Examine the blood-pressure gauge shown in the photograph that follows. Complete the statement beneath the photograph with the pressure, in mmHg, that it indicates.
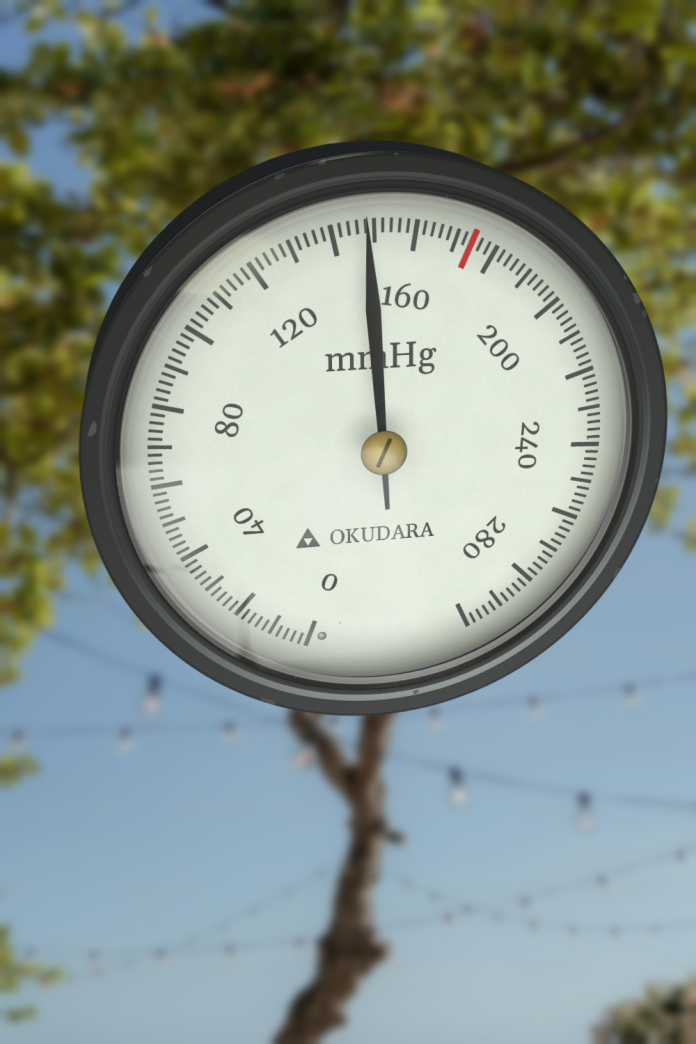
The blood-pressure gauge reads 148 mmHg
